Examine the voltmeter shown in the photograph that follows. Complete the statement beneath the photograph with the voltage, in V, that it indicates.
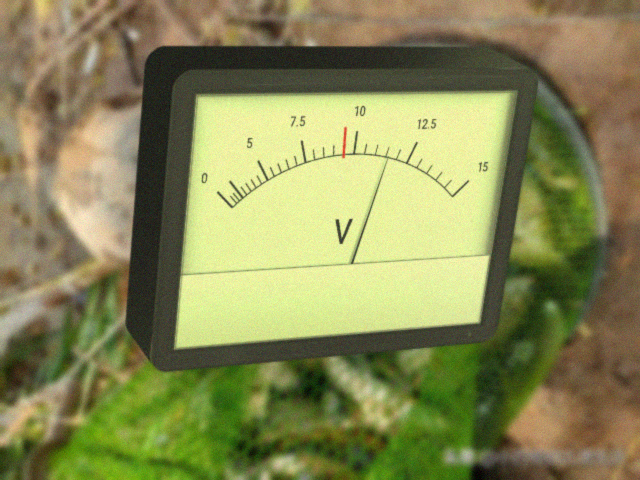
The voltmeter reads 11.5 V
